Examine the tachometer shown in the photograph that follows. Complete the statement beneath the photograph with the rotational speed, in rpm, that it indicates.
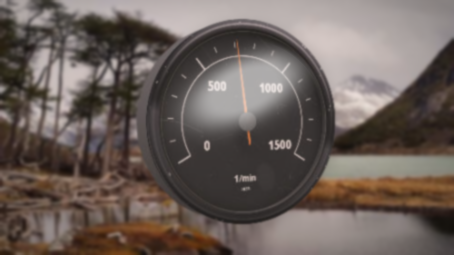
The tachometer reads 700 rpm
